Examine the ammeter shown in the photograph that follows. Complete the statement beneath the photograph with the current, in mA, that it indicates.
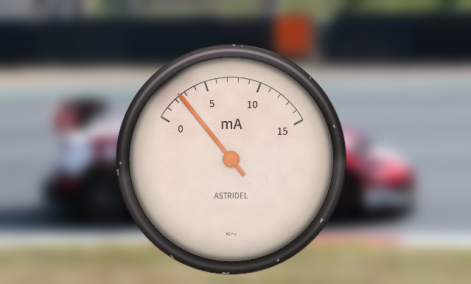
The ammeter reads 2.5 mA
